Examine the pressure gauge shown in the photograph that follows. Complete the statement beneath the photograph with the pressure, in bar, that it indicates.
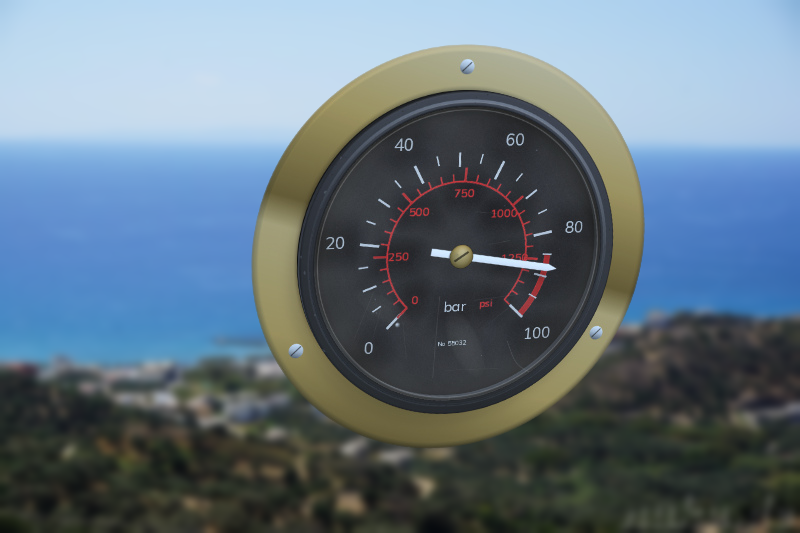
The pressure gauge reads 87.5 bar
